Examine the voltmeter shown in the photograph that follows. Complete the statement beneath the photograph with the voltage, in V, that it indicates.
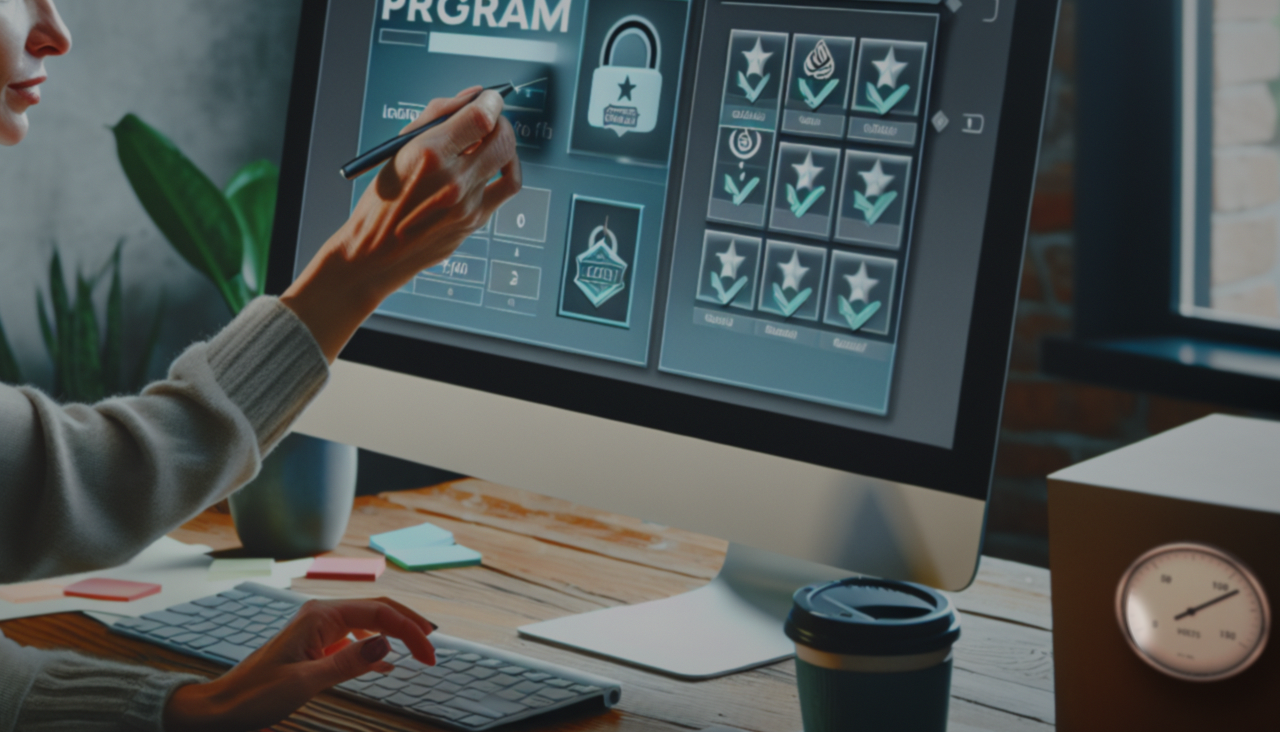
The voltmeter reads 110 V
